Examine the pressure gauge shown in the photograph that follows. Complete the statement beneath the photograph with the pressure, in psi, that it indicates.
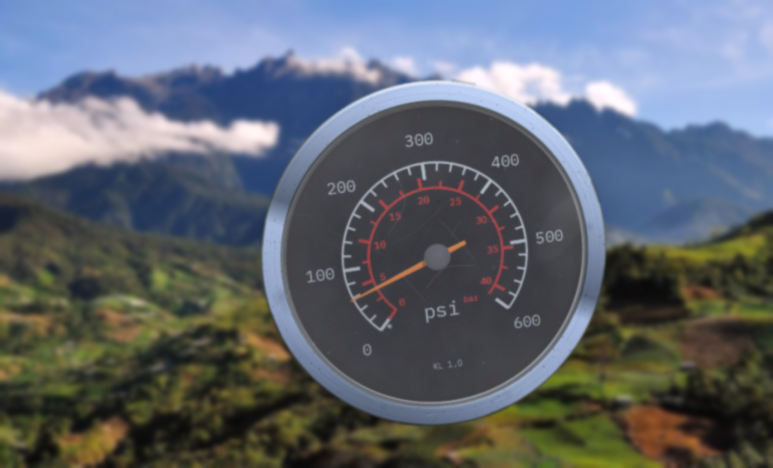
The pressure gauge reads 60 psi
